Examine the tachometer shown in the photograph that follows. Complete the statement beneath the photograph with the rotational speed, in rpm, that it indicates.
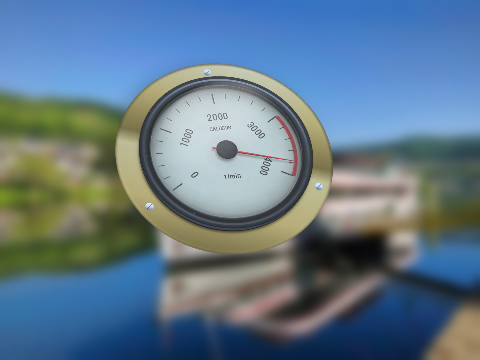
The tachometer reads 3800 rpm
